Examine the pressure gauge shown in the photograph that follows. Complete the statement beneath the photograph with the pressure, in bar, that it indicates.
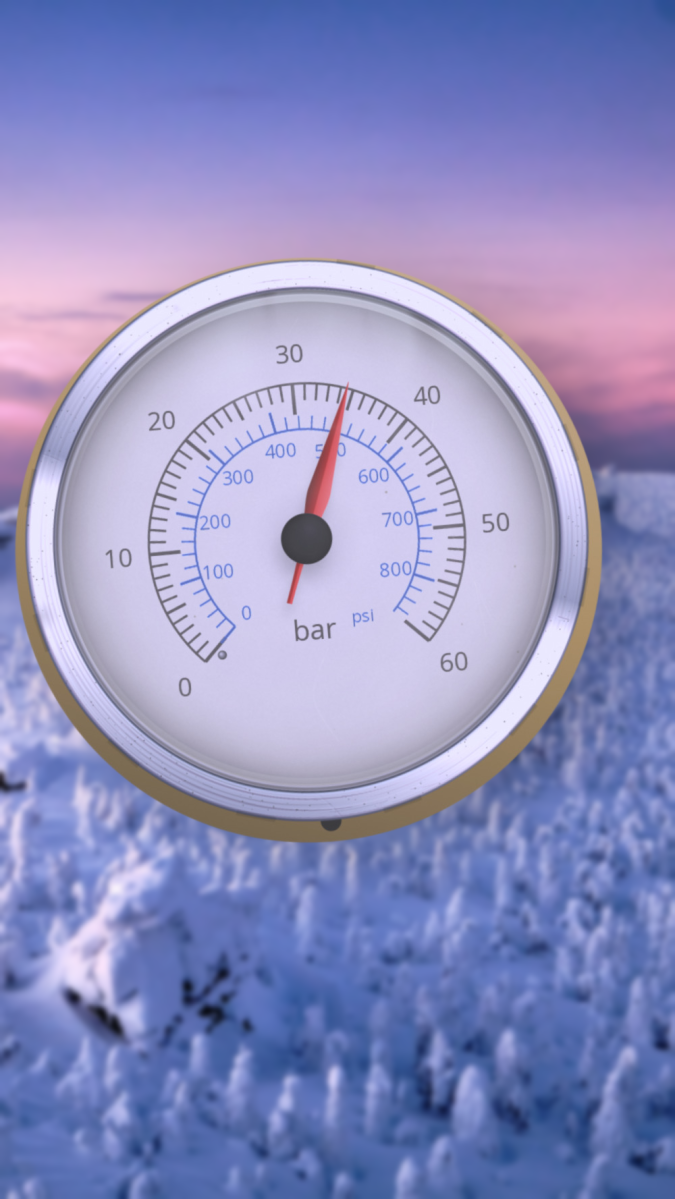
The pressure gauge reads 34.5 bar
